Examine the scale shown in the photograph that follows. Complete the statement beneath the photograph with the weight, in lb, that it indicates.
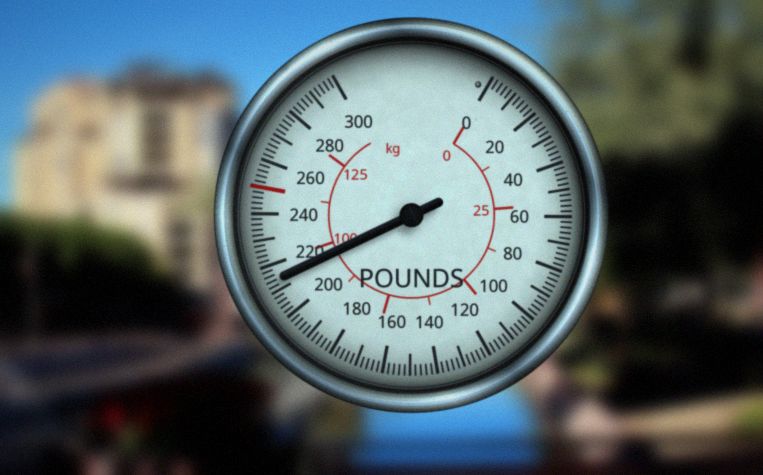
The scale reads 214 lb
